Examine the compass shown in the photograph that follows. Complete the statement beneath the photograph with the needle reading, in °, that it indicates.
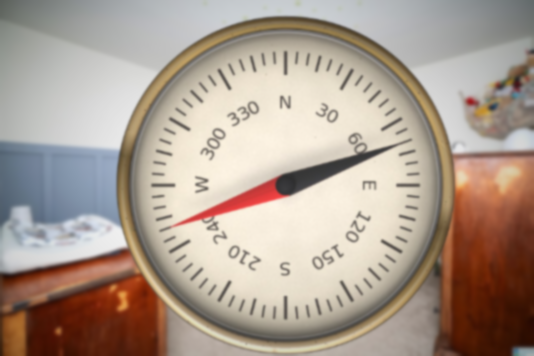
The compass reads 250 °
